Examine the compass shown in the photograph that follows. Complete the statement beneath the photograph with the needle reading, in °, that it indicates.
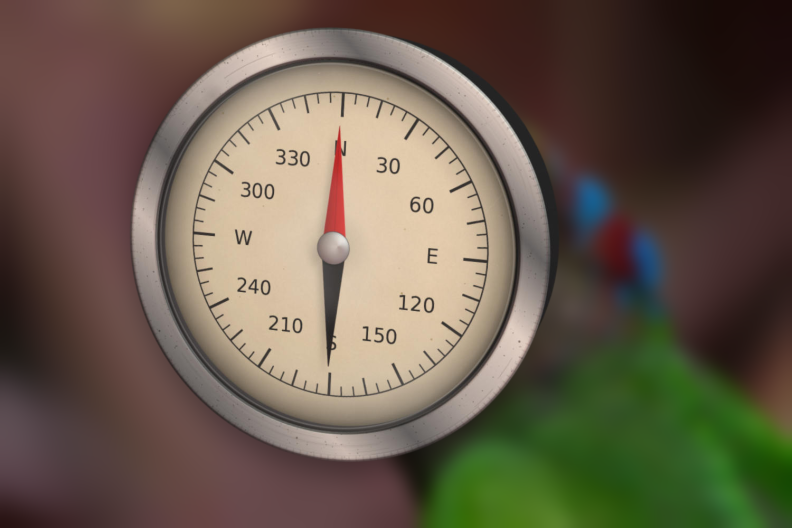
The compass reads 0 °
